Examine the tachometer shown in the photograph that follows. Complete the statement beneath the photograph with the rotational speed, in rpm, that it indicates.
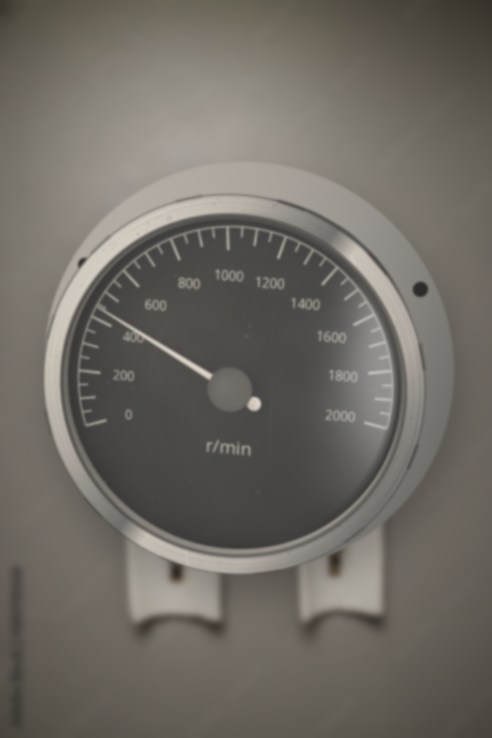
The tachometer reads 450 rpm
